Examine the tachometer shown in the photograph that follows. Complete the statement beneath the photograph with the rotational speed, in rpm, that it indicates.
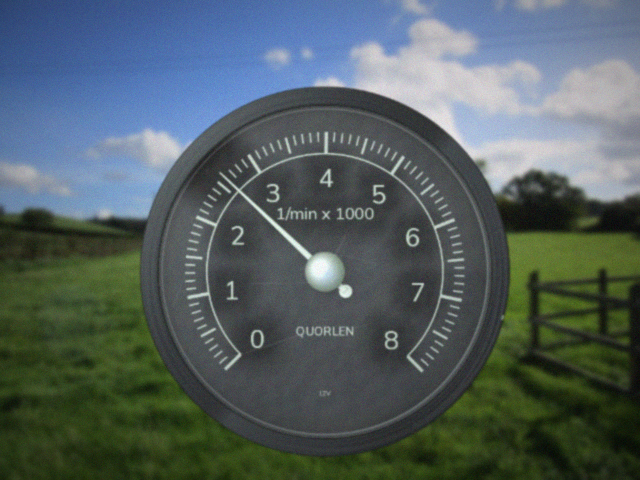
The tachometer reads 2600 rpm
